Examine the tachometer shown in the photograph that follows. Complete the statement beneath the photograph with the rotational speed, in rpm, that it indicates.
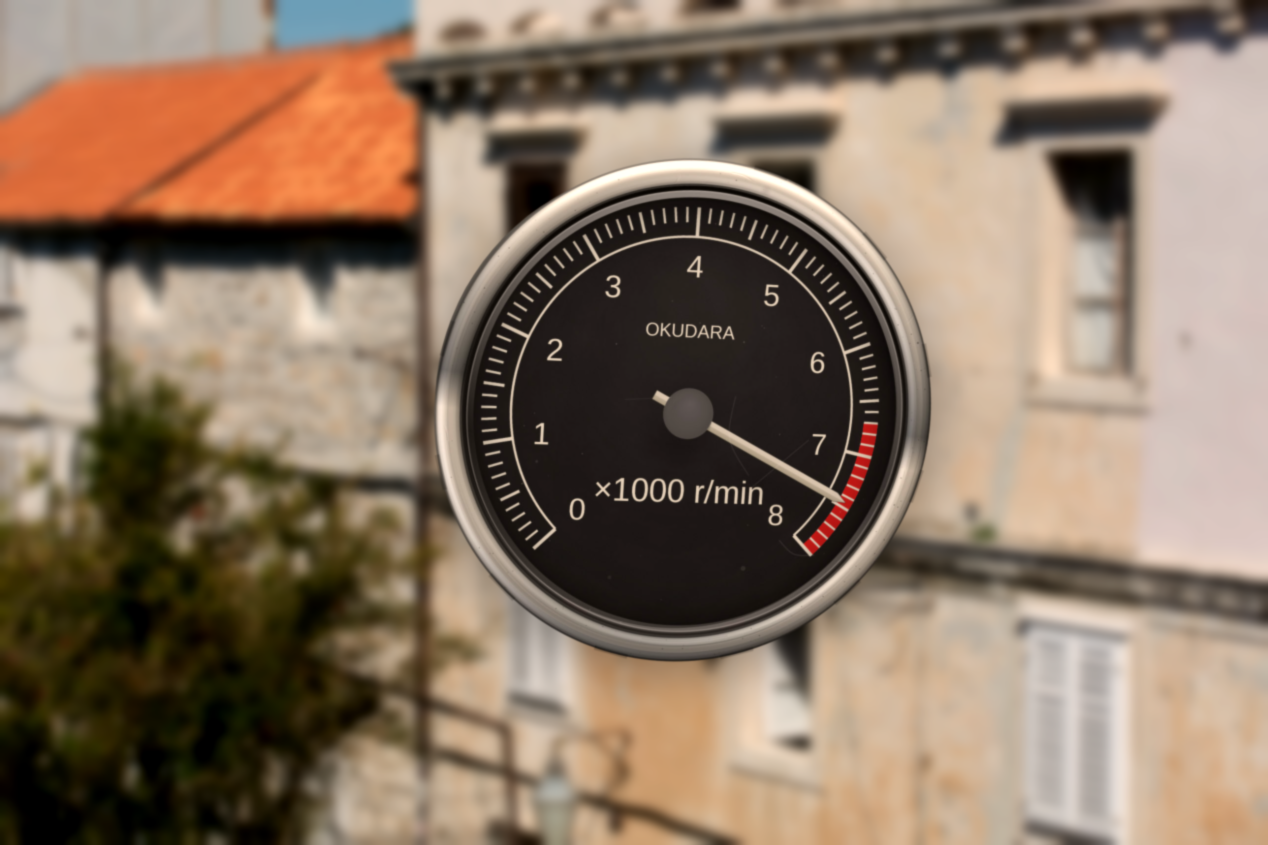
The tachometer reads 7450 rpm
